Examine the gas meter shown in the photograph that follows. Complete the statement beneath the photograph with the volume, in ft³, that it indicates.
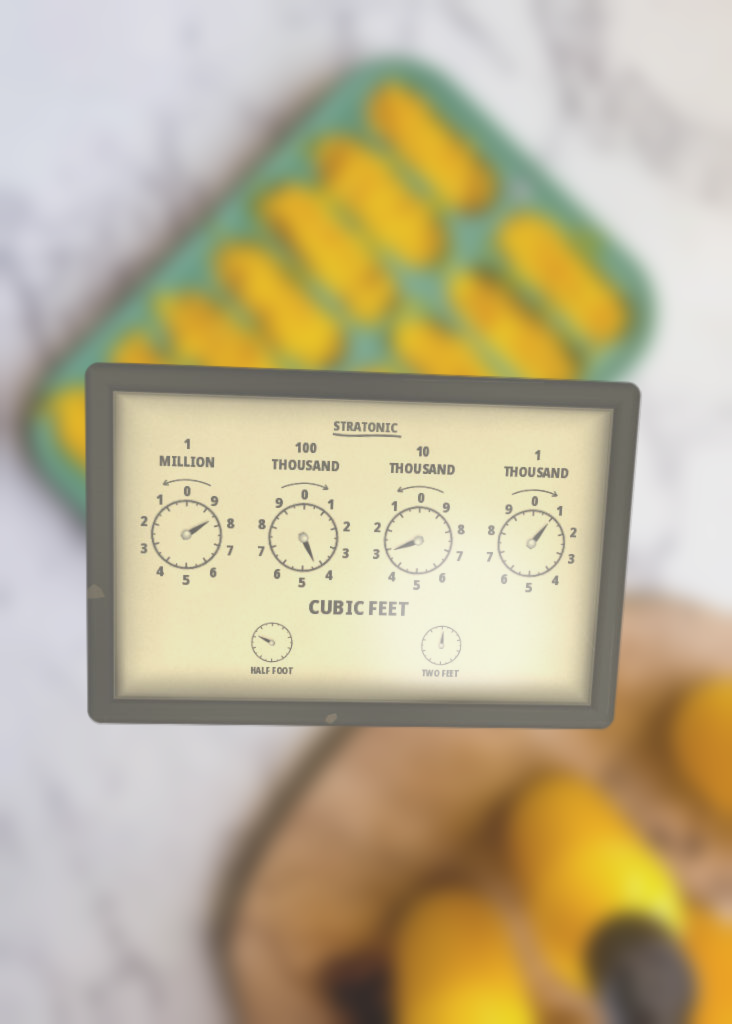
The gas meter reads 843100 ft³
